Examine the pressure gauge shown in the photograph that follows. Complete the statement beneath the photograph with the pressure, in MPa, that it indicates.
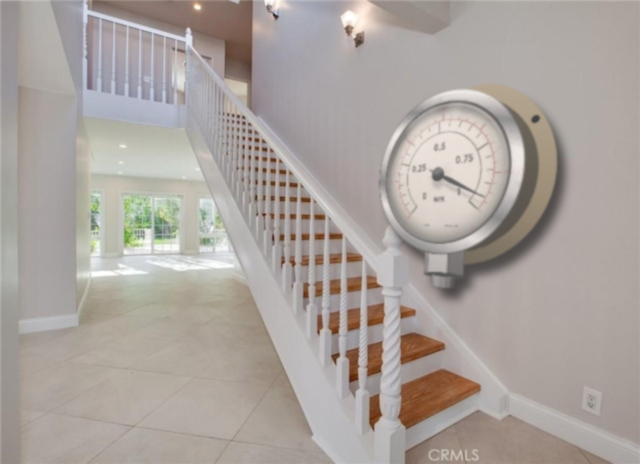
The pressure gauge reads 0.95 MPa
